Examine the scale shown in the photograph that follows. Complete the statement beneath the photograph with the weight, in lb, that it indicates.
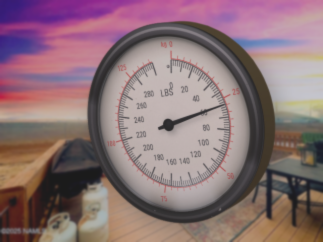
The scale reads 60 lb
